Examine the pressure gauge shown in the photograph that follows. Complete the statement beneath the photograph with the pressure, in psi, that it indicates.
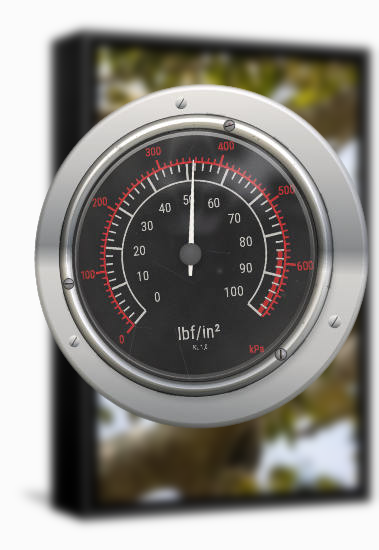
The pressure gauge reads 52 psi
